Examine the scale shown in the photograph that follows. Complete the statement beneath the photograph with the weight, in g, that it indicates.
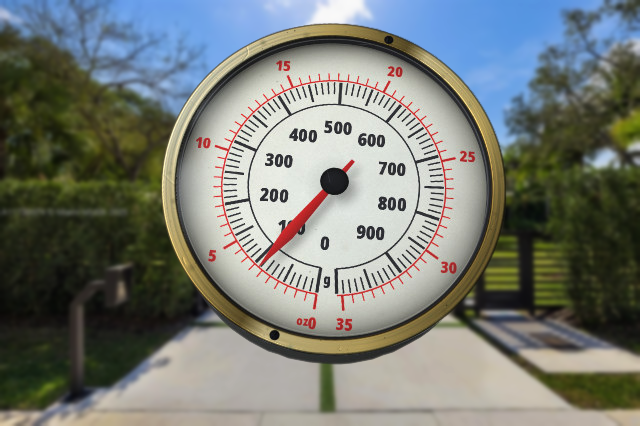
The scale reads 90 g
